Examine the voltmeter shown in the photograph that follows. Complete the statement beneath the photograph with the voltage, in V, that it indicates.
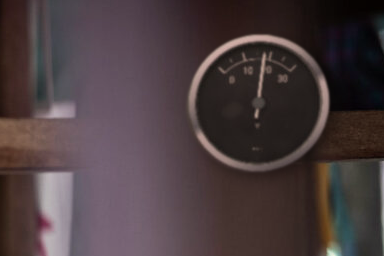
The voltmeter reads 17.5 V
